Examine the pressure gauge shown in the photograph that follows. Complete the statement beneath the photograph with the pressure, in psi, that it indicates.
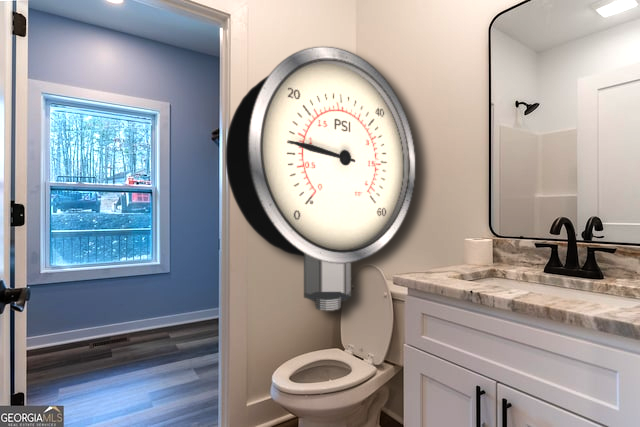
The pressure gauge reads 12 psi
